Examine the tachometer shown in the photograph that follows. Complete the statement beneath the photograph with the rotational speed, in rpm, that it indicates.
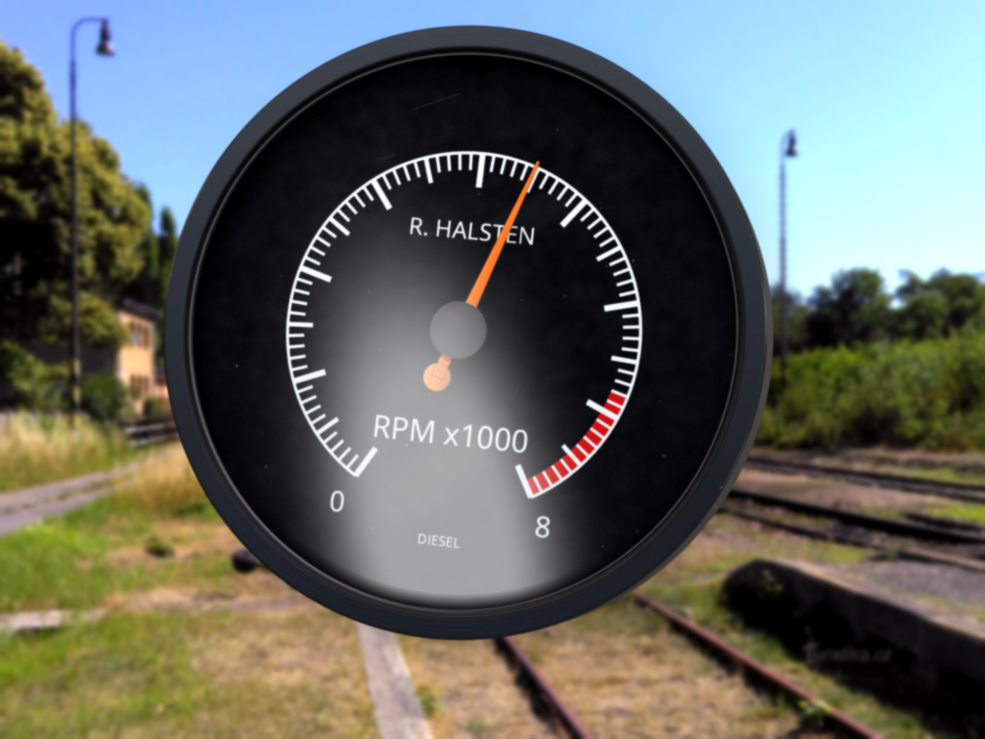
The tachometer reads 4500 rpm
